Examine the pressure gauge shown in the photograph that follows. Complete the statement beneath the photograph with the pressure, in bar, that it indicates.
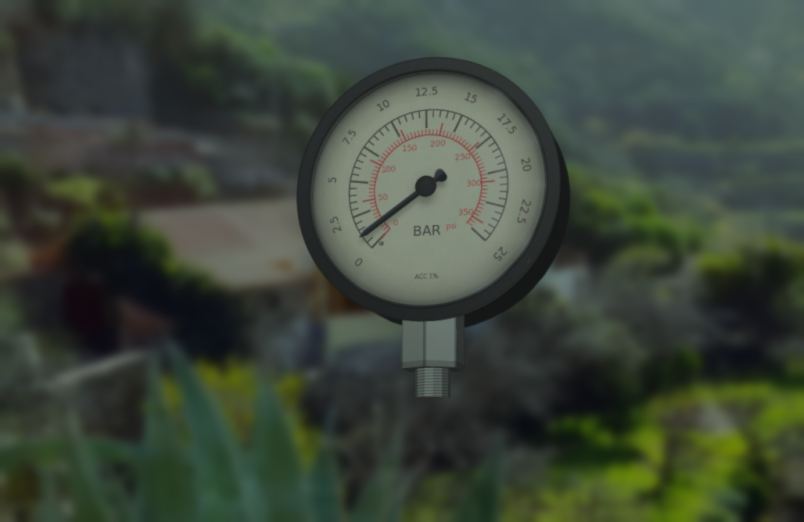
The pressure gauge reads 1 bar
